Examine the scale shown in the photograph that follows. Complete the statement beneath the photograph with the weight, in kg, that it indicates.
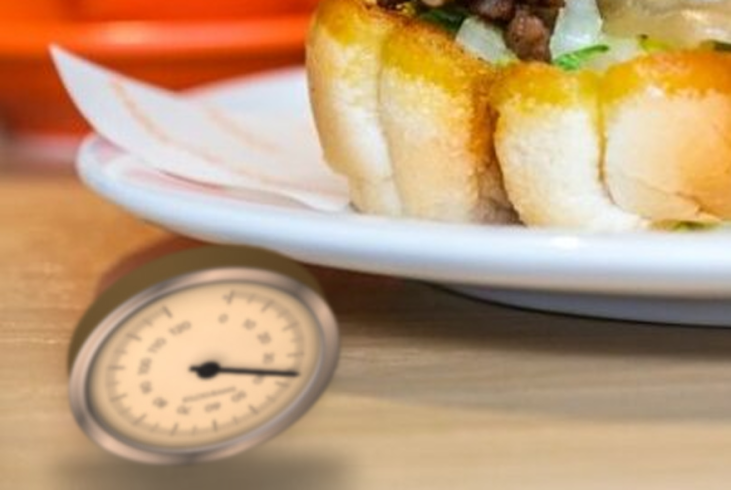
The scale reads 35 kg
